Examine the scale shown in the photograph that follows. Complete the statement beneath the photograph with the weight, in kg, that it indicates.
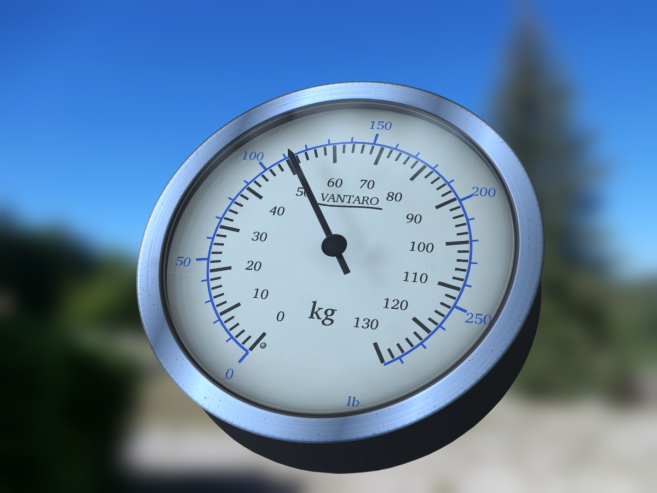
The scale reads 51 kg
